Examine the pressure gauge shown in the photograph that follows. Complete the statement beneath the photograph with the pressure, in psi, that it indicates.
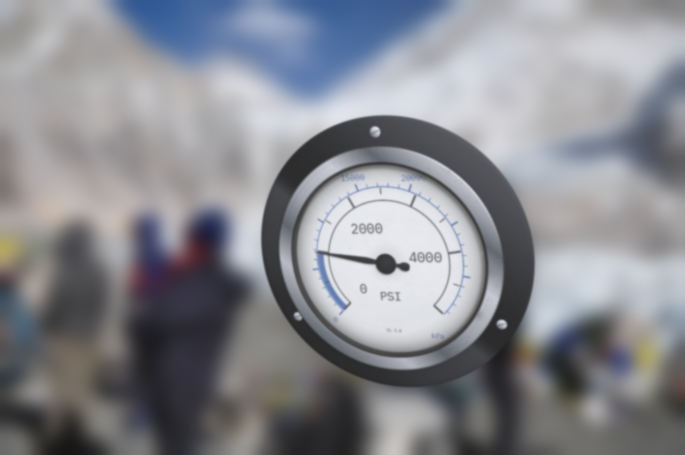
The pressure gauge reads 1000 psi
